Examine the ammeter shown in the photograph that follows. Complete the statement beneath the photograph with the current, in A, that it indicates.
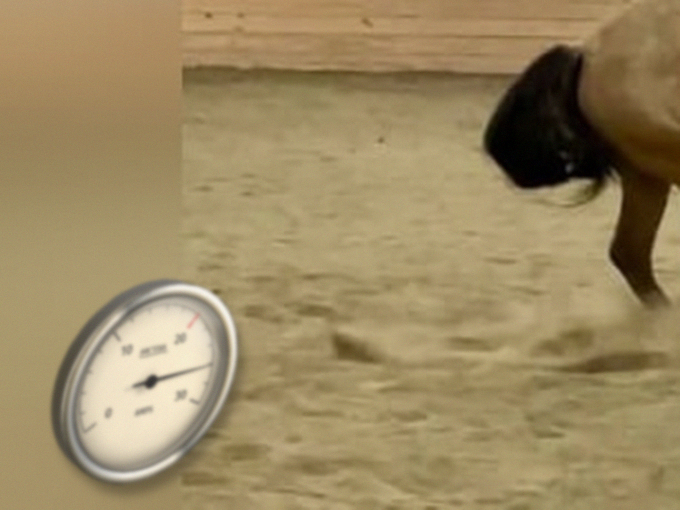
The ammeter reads 26 A
